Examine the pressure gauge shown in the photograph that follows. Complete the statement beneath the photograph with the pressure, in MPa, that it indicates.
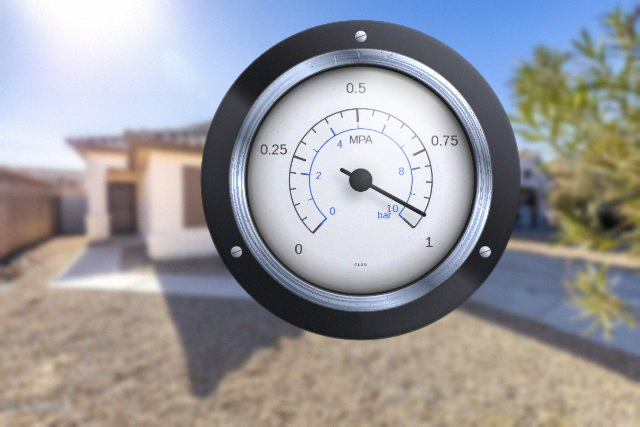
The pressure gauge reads 0.95 MPa
